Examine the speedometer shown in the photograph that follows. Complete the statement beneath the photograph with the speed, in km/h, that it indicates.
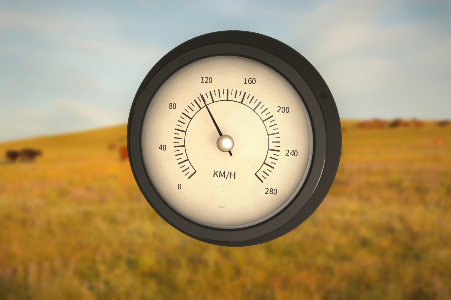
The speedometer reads 110 km/h
